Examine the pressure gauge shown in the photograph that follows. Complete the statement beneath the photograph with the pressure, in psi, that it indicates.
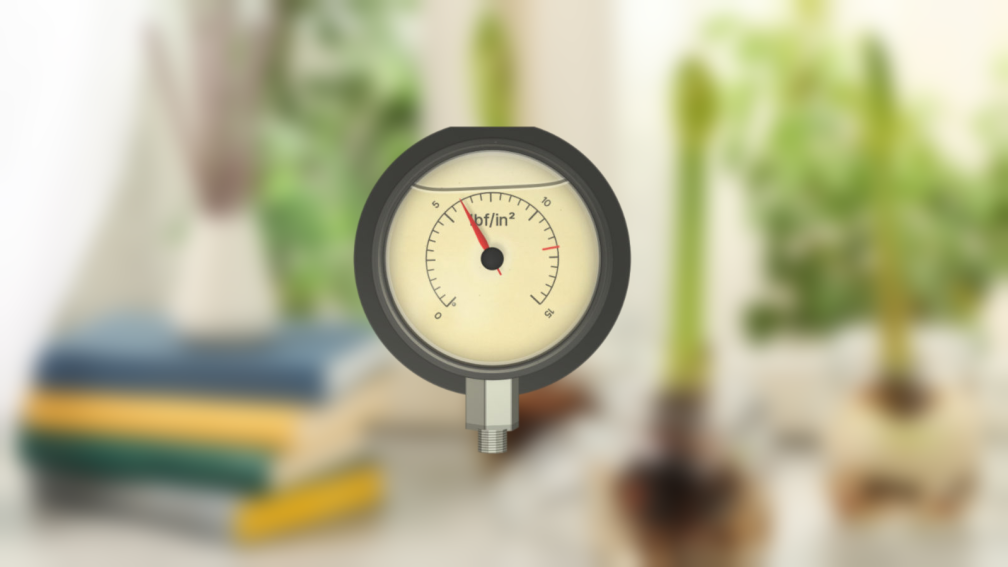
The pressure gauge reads 6 psi
